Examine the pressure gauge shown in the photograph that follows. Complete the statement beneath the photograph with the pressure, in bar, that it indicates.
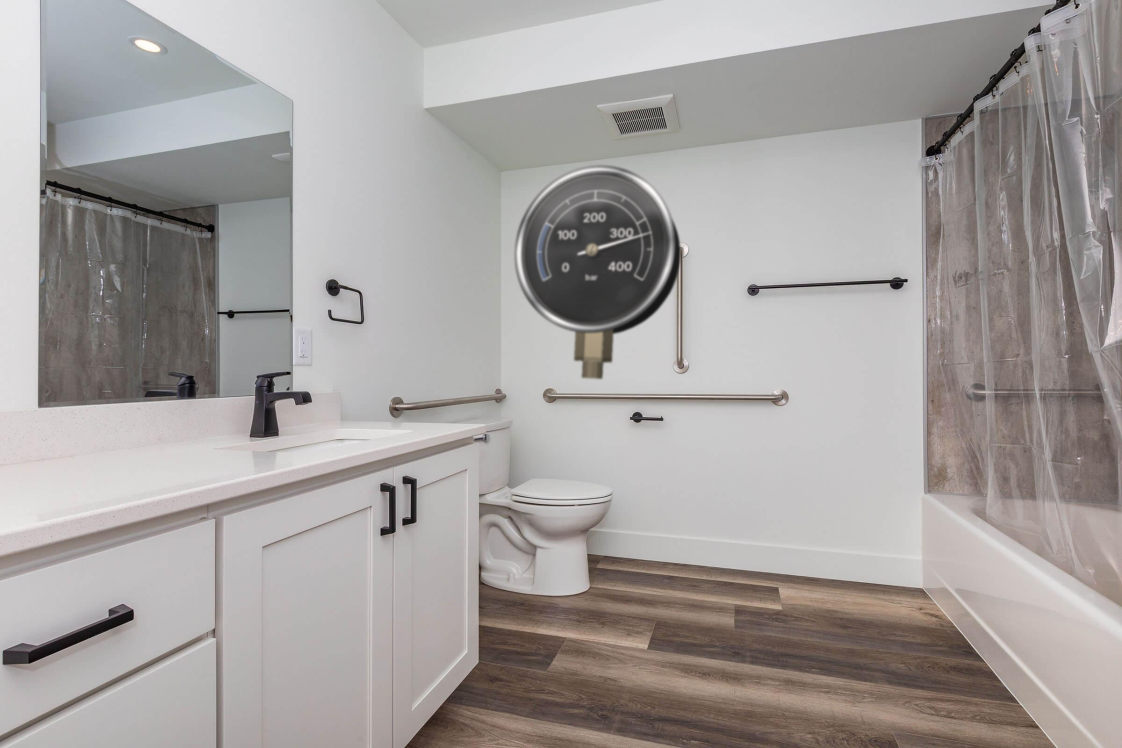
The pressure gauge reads 325 bar
